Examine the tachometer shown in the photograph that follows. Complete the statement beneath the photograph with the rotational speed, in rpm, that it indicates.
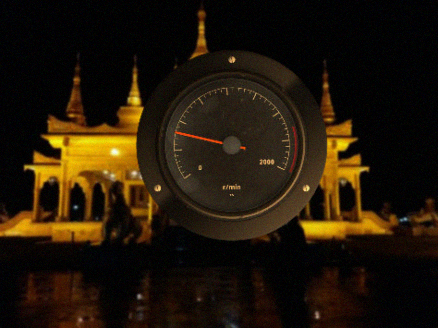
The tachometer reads 400 rpm
